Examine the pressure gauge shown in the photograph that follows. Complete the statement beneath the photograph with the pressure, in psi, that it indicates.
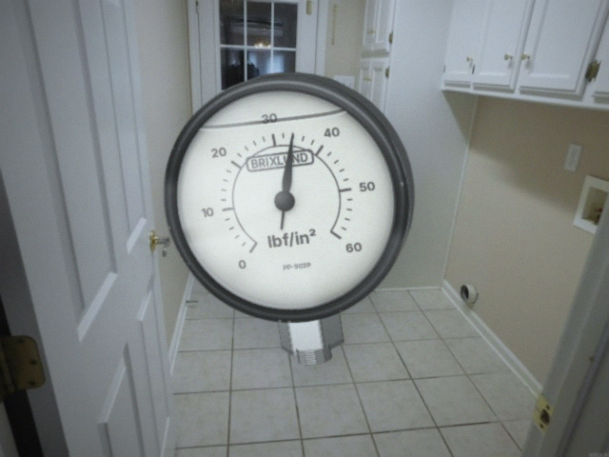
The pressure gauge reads 34 psi
